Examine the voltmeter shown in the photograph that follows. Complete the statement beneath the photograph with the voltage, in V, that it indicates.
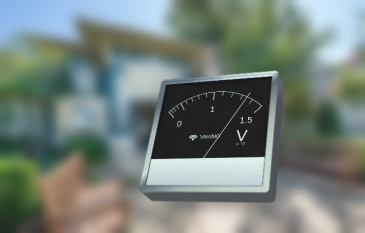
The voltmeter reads 1.35 V
